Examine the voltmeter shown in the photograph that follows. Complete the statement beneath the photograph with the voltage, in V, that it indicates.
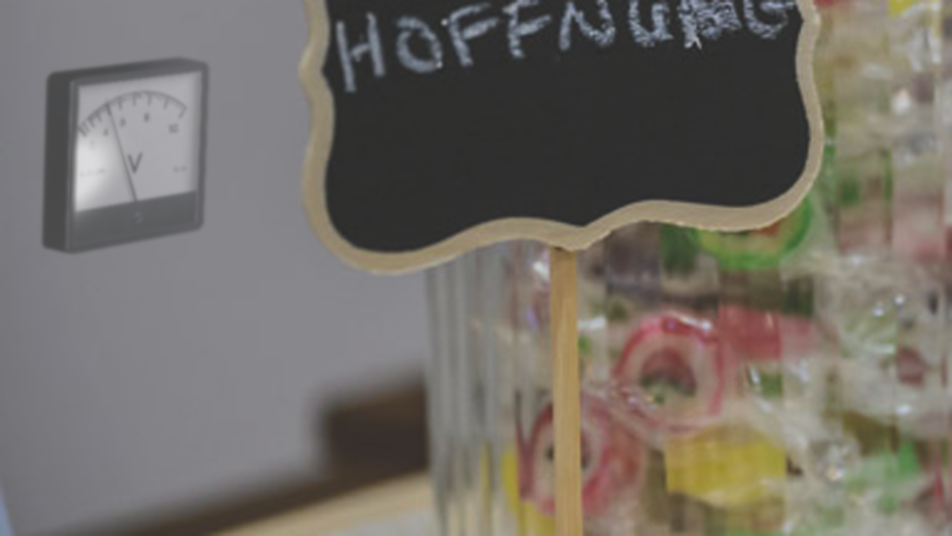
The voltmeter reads 5 V
